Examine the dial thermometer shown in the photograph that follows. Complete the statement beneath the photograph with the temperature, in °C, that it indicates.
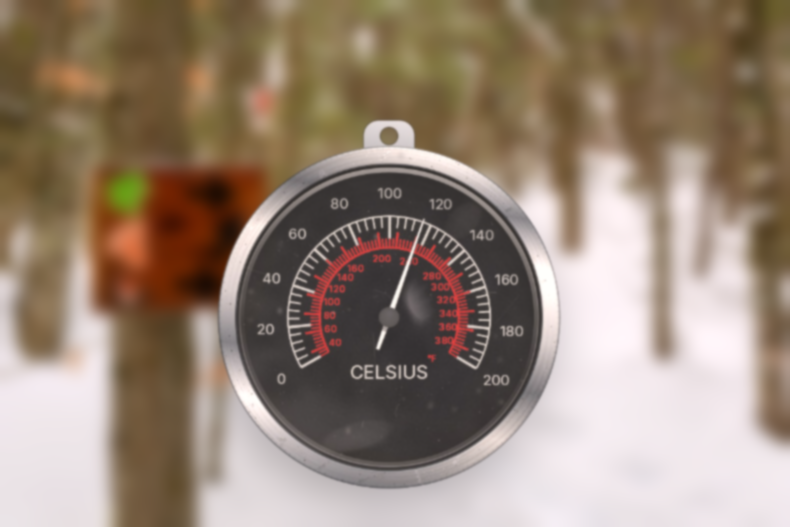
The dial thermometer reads 116 °C
